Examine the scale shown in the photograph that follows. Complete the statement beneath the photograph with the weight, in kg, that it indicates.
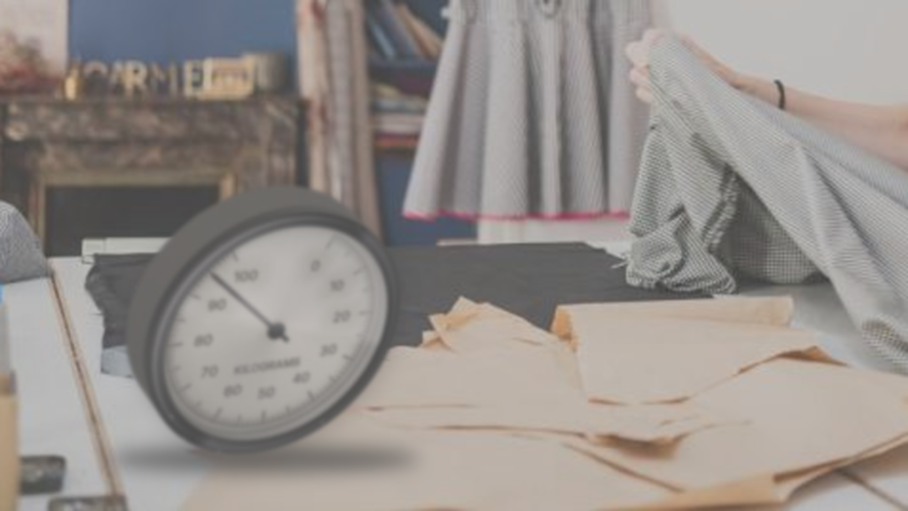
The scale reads 95 kg
